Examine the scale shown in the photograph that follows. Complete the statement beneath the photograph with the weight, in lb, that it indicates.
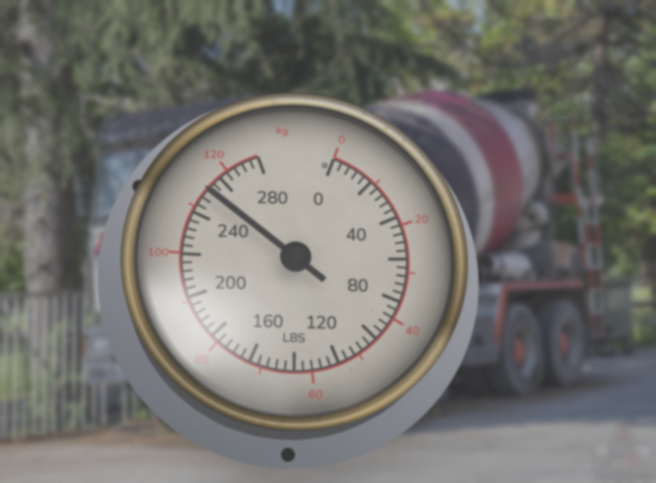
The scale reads 252 lb
